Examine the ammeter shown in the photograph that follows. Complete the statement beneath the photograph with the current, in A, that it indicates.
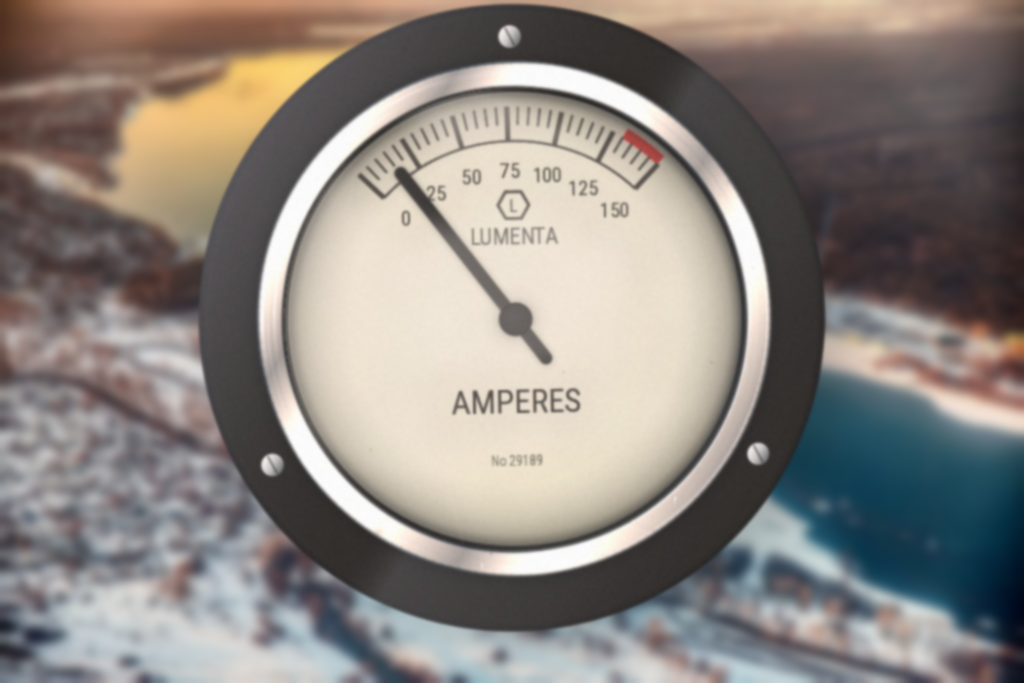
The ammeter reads 15 A
